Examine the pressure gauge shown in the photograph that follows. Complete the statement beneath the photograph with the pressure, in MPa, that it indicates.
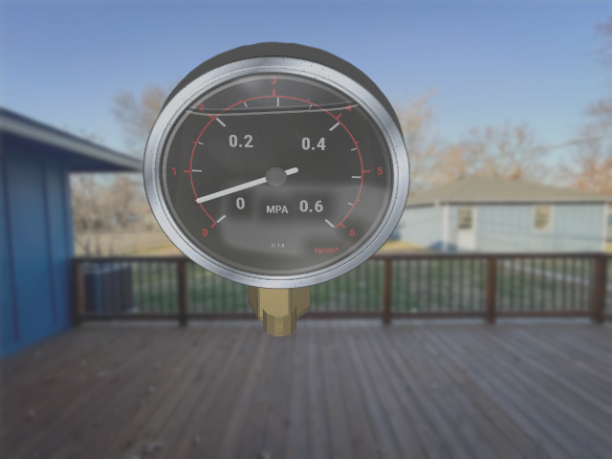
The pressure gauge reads 0.05 MPa
